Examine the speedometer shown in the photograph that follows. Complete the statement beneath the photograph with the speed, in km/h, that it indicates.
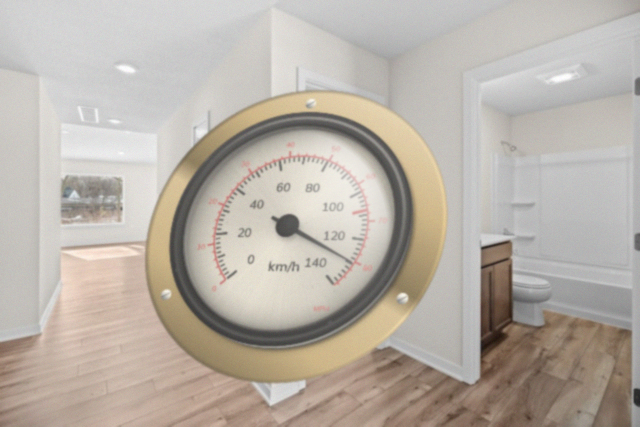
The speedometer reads 130 km/h
